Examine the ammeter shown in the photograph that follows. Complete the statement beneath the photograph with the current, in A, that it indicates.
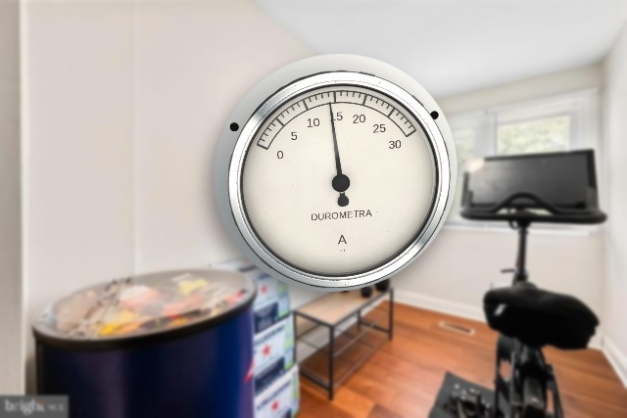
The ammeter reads 14 A
